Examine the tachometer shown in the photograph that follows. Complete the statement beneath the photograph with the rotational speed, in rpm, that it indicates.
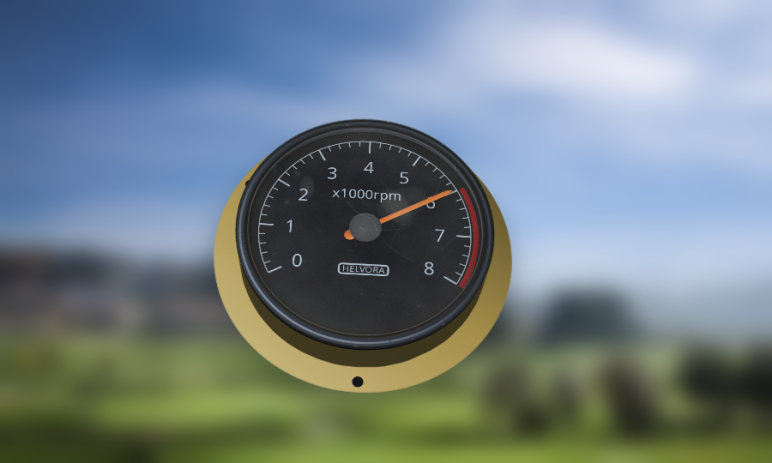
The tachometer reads 6000 rpm
